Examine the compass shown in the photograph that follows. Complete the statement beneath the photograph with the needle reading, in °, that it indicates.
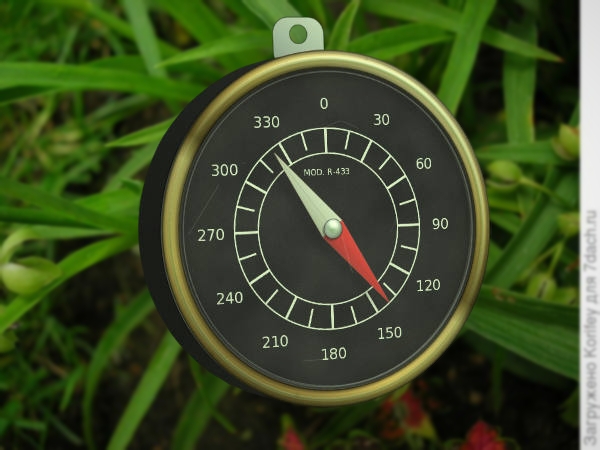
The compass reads 142.5 °
